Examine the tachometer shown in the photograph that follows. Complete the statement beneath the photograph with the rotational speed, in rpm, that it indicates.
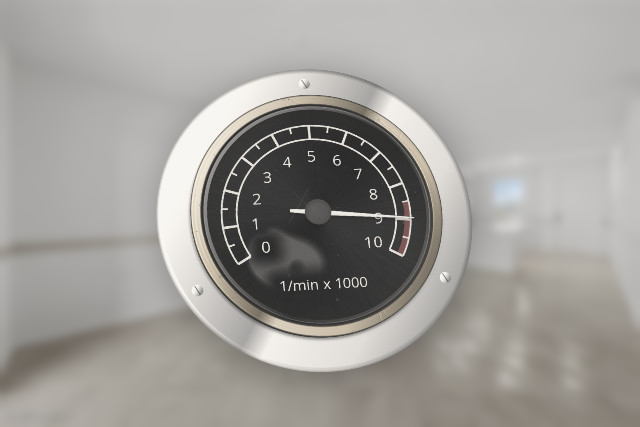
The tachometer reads 9000 rpm
